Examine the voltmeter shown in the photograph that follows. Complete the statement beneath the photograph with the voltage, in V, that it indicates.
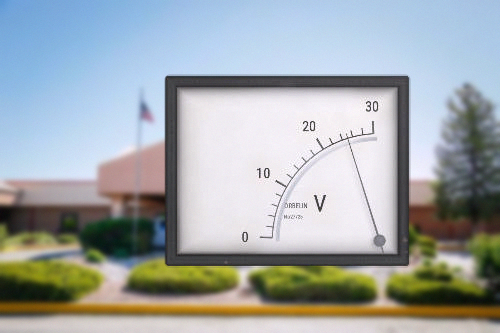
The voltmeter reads 25 V
